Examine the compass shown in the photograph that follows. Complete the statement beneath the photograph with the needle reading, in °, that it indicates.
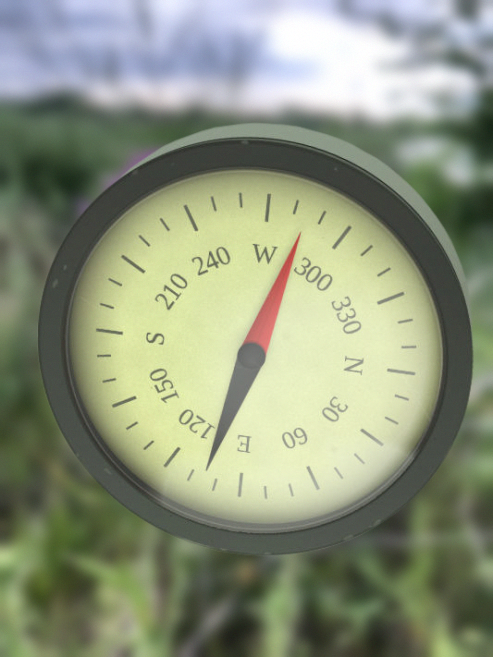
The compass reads 285 °
